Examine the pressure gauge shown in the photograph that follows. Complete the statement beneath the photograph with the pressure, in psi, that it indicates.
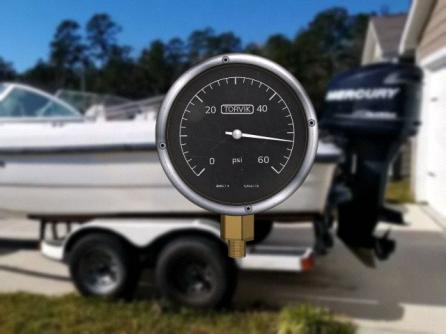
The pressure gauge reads 52 psi
